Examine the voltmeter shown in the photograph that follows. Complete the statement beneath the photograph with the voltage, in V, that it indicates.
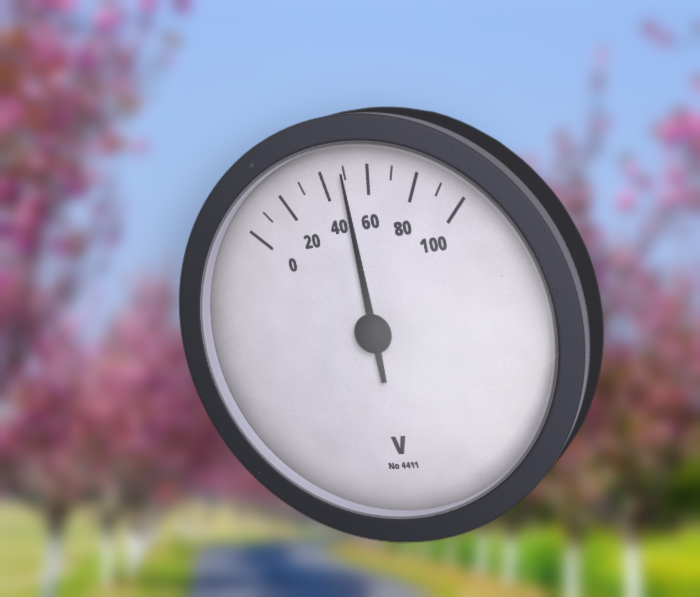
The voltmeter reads 50 V
